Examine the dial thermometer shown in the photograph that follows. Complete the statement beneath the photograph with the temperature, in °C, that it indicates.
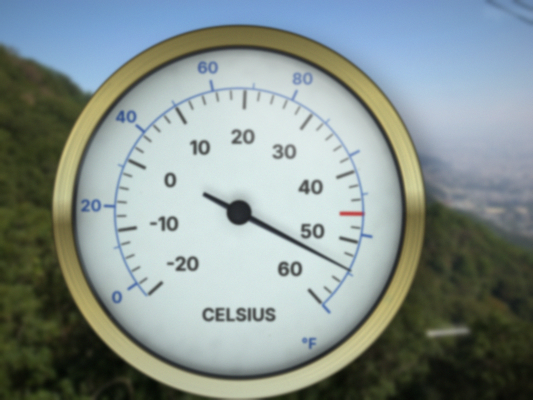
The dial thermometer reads 54 °C
